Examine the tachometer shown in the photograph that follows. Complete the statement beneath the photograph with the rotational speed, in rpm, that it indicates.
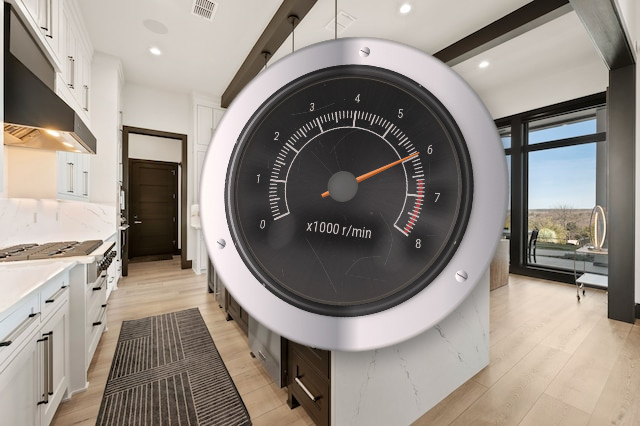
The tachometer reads 6000 rpm
